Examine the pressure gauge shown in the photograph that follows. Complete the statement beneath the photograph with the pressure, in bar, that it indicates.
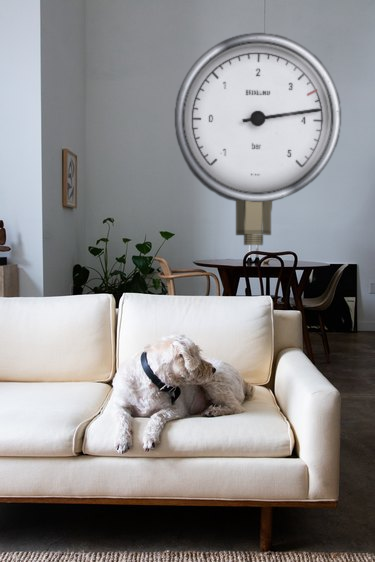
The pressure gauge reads 3.8 bar
